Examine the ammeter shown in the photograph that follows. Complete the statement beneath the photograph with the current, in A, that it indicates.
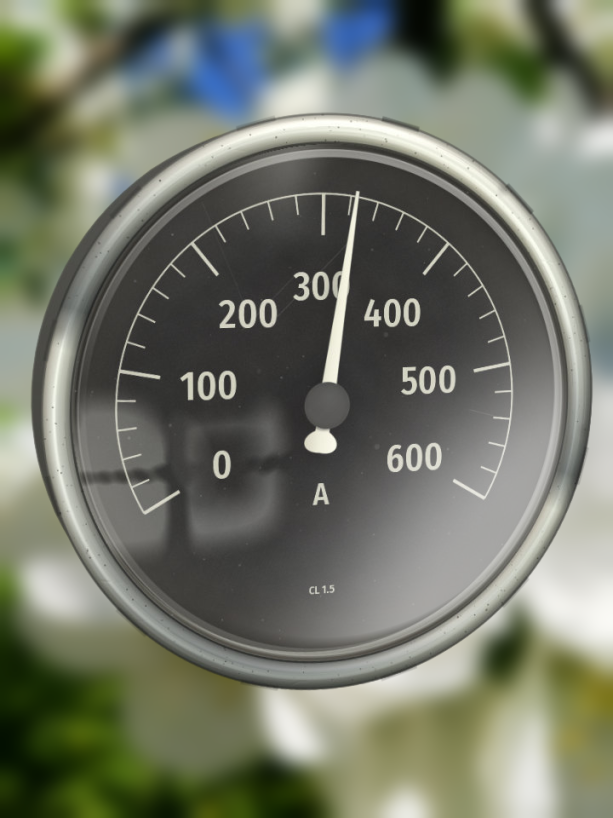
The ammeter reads 320 A
